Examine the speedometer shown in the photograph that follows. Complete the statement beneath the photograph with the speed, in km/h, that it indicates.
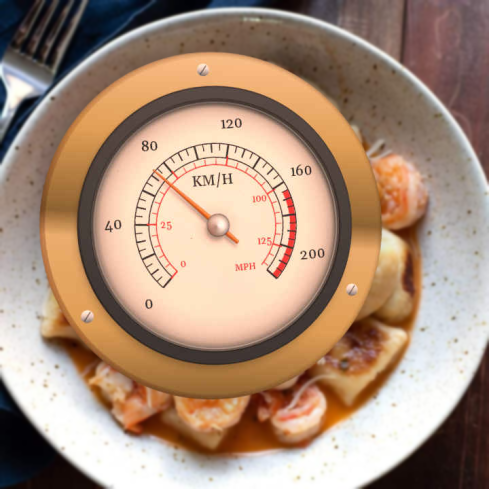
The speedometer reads 72.5 km/h
